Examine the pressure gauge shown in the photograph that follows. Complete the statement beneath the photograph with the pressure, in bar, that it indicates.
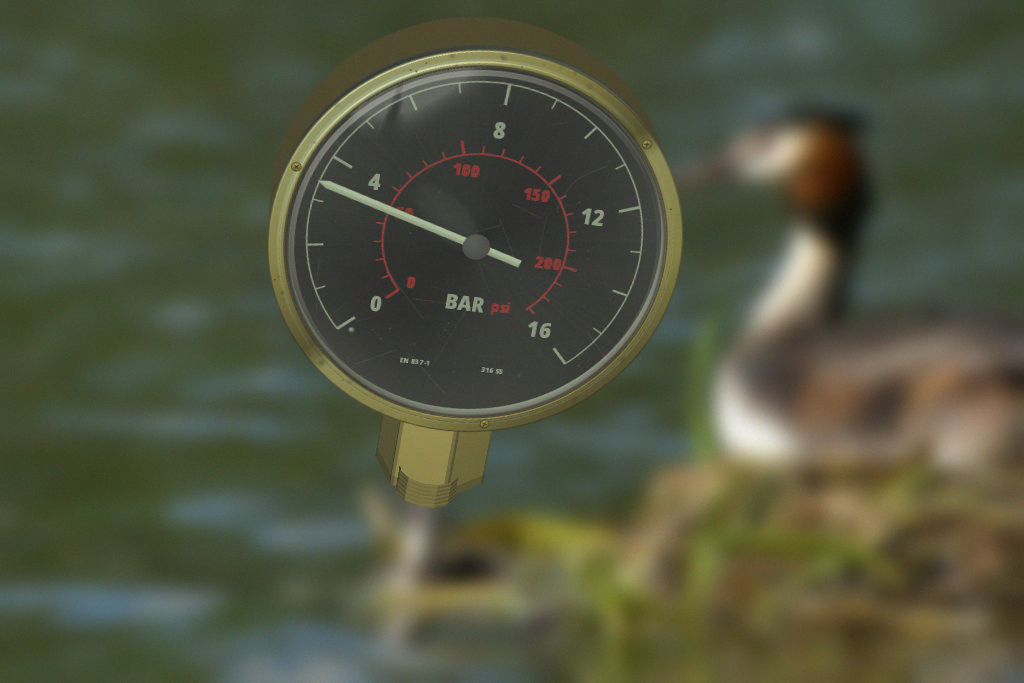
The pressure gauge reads 3.5 bar
